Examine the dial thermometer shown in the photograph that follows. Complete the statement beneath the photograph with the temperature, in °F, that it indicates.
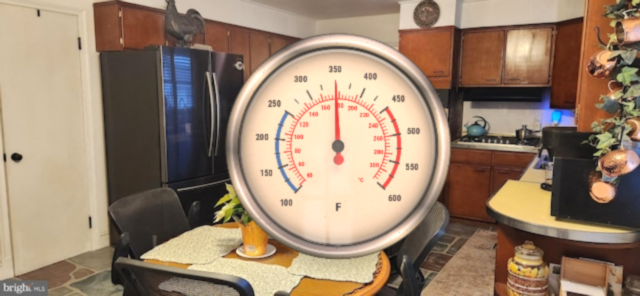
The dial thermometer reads 350 °F
